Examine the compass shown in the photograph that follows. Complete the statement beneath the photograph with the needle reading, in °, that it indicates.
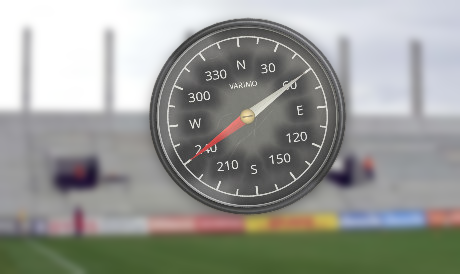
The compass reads 240 °
